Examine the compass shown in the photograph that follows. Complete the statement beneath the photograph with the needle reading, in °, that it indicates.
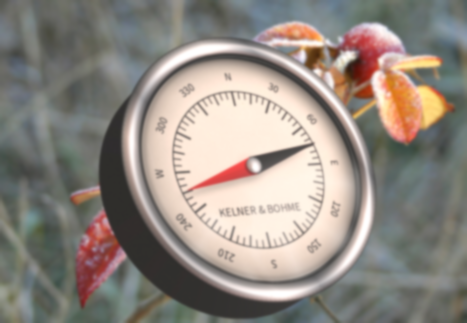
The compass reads 255 °
